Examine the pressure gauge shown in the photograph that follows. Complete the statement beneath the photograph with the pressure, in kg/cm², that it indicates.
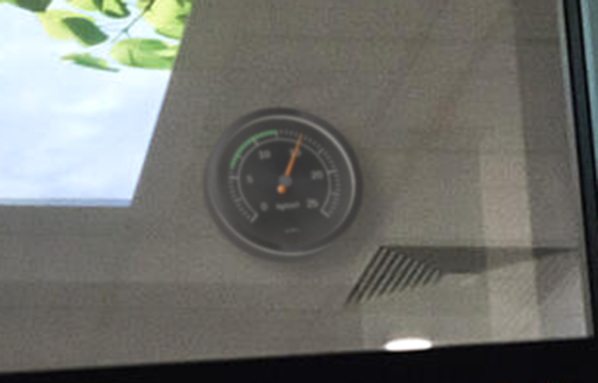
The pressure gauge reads 15 kg/cm²
